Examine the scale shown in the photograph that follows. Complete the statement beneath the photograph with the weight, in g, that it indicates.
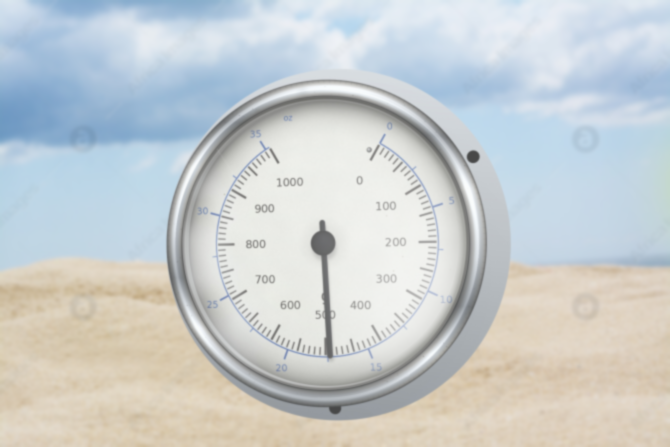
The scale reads 490 g
